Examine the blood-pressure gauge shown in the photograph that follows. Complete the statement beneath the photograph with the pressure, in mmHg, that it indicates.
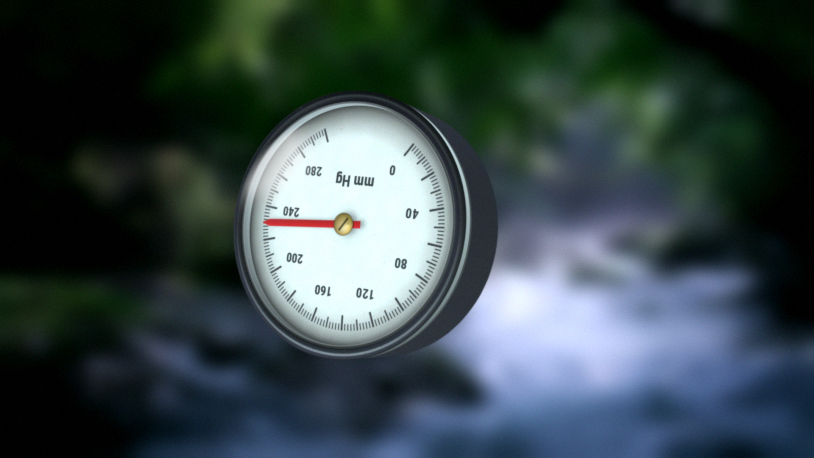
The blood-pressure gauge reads 230 mmHg
